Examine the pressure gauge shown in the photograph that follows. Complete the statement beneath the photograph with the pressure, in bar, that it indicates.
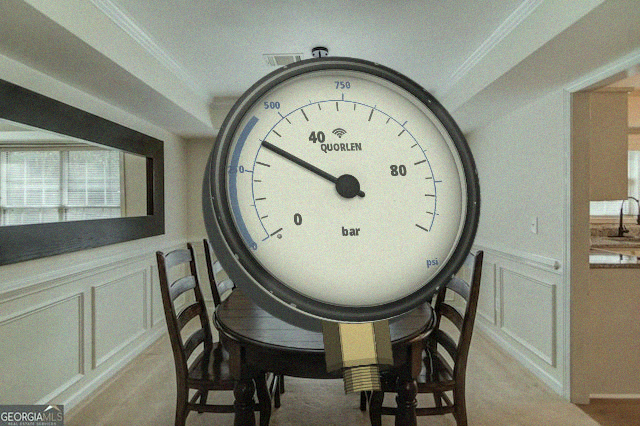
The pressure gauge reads 25 bar
